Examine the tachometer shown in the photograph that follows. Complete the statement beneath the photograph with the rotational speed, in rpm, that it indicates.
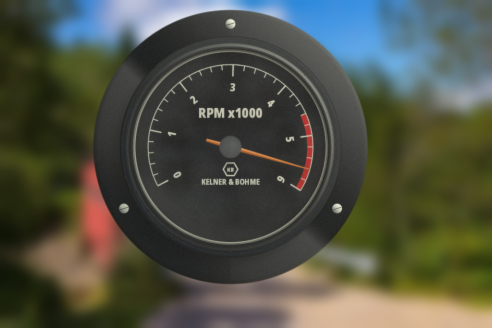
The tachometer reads 5600 rpm
